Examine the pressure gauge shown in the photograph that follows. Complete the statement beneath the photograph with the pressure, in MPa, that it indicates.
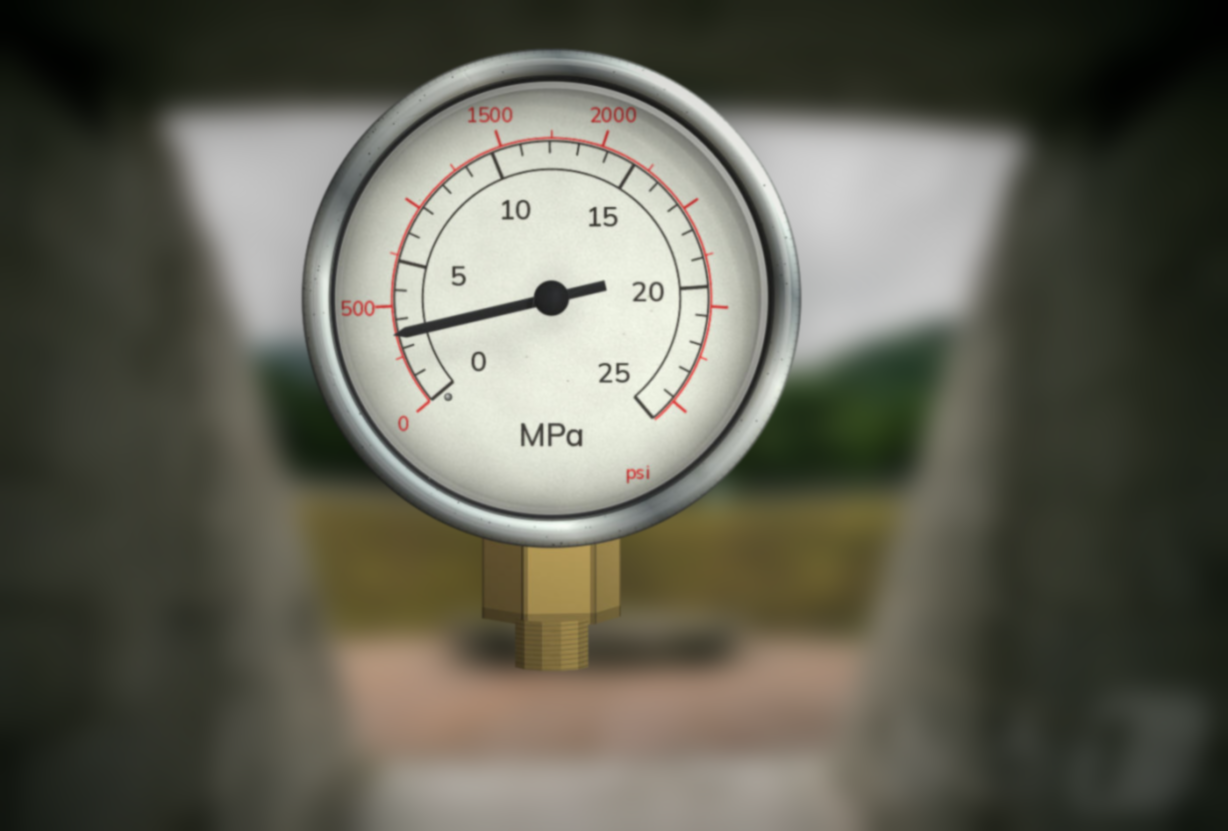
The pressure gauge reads 2.5 MPa
